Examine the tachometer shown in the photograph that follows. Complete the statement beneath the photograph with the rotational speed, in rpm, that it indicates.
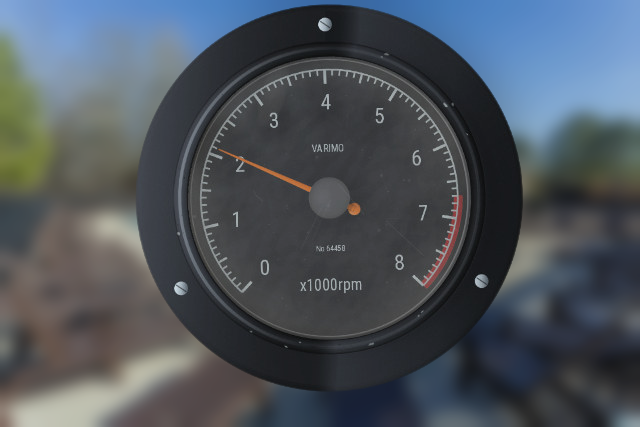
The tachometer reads 2100 rpm
